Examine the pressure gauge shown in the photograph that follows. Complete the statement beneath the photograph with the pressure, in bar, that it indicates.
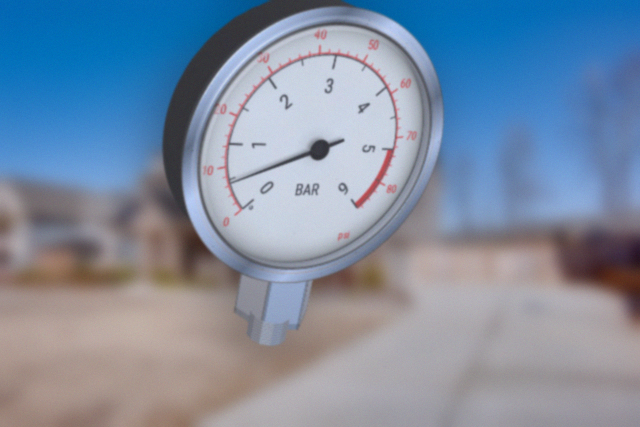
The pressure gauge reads 0.5 bar
